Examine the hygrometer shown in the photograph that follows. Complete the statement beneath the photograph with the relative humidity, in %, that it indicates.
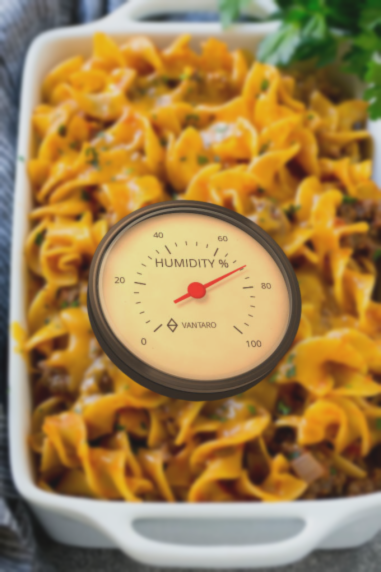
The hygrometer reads 72 %
